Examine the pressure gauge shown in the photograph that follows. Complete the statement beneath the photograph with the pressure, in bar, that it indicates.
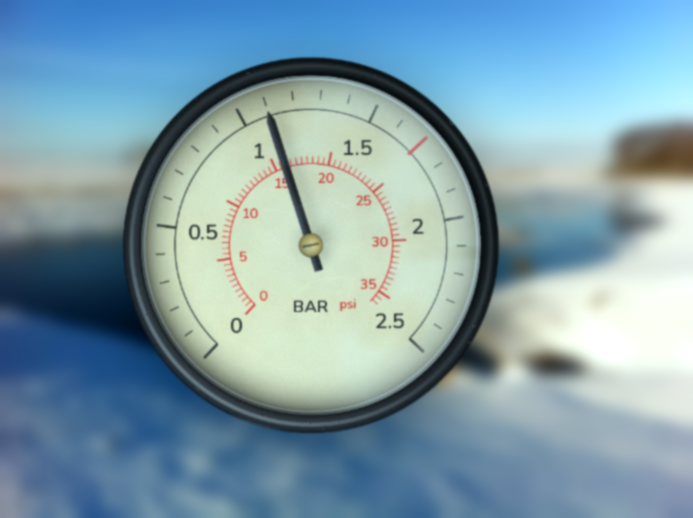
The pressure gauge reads 1.1 bar
